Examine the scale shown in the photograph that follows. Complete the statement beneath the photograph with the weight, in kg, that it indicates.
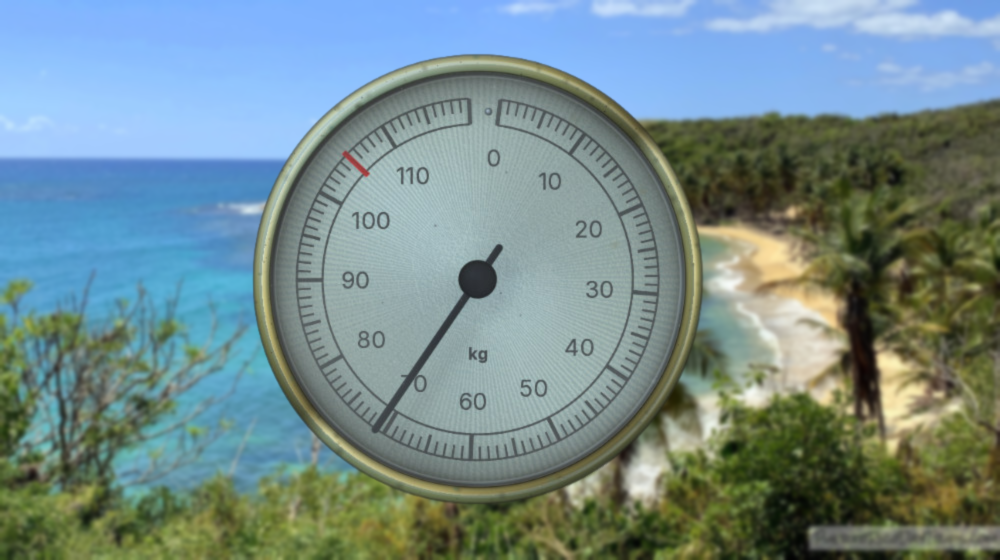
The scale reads 71 kg
